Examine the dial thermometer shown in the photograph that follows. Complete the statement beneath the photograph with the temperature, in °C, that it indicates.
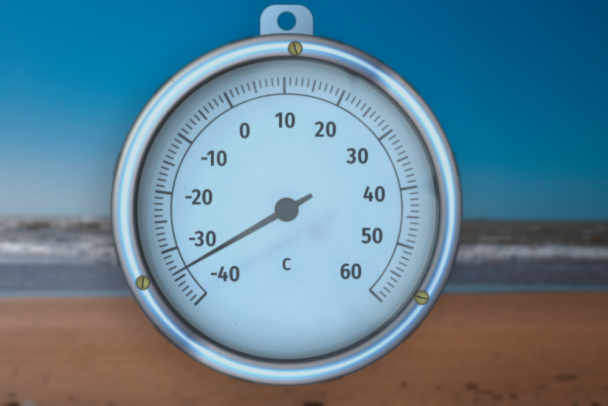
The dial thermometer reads -34 °C
